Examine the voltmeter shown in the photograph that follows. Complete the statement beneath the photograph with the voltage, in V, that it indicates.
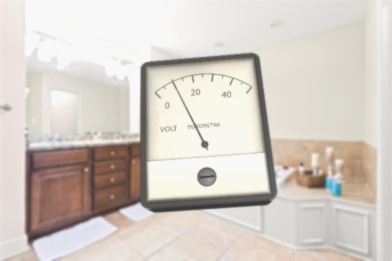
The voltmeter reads 10 V
